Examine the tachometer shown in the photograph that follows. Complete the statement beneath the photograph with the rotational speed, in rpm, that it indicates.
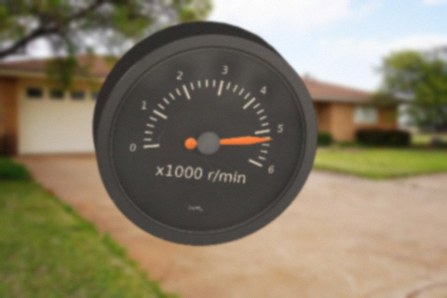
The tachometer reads 5200 rpm
